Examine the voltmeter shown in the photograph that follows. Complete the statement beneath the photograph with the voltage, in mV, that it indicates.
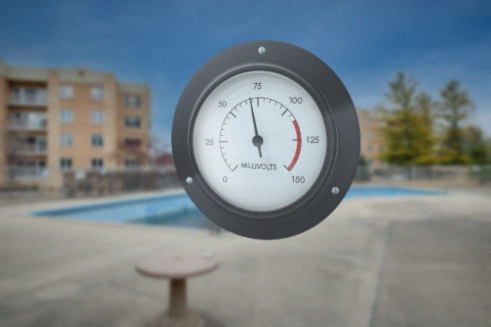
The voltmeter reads 70 mV
